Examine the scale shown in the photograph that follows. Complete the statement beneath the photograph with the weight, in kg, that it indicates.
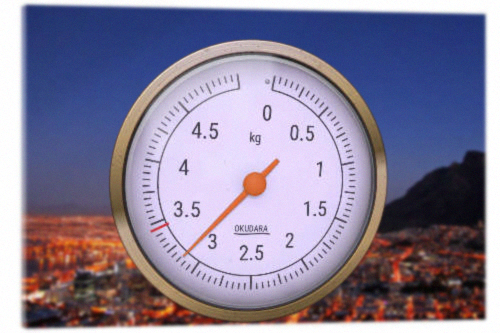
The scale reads 3.15 kg
